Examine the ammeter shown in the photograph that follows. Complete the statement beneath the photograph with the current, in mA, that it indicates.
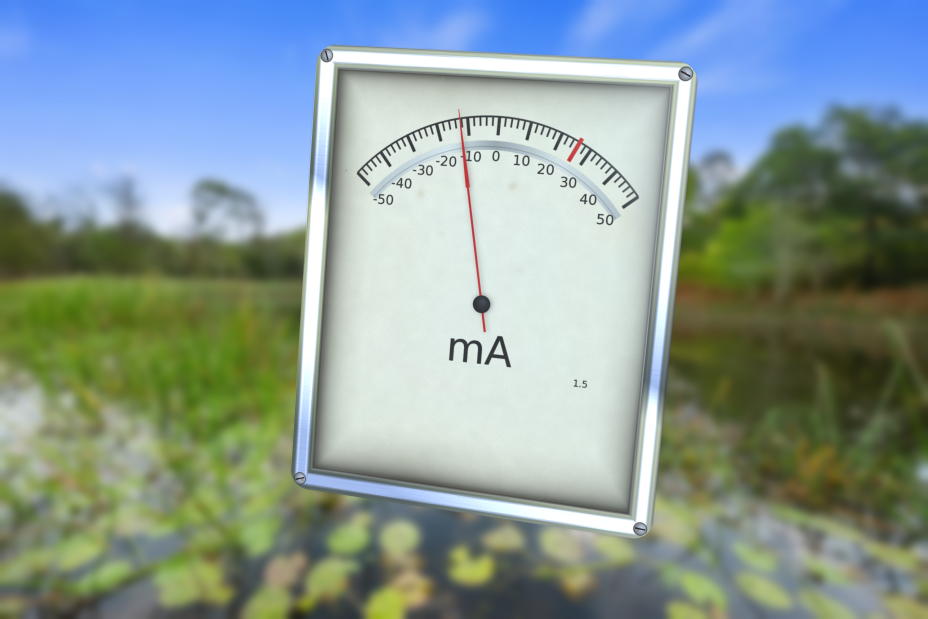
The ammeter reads -12 mA
